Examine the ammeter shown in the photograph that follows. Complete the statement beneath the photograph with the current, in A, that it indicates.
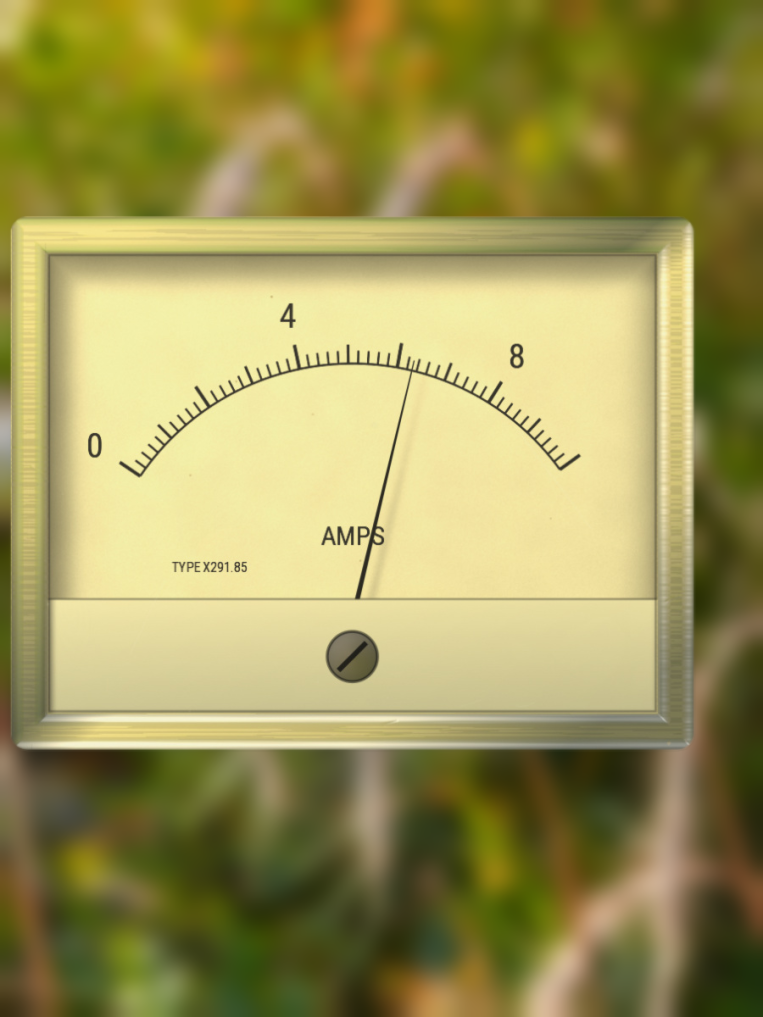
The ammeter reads 6.3 A
